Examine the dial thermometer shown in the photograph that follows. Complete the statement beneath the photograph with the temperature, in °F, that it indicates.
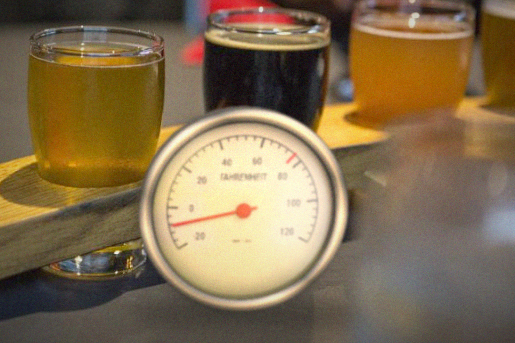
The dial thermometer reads -8 °F
